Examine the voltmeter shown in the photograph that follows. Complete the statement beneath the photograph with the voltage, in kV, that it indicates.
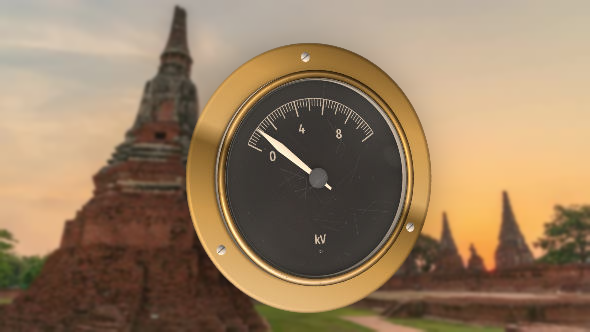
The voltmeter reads 1 kV
